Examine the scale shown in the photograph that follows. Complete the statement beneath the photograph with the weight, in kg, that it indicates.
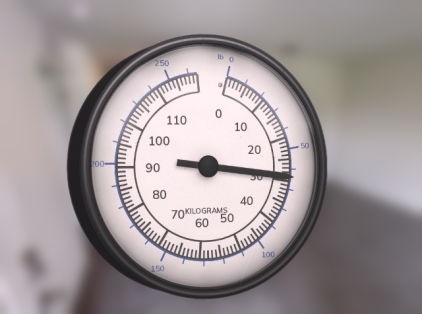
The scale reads 29 kg
